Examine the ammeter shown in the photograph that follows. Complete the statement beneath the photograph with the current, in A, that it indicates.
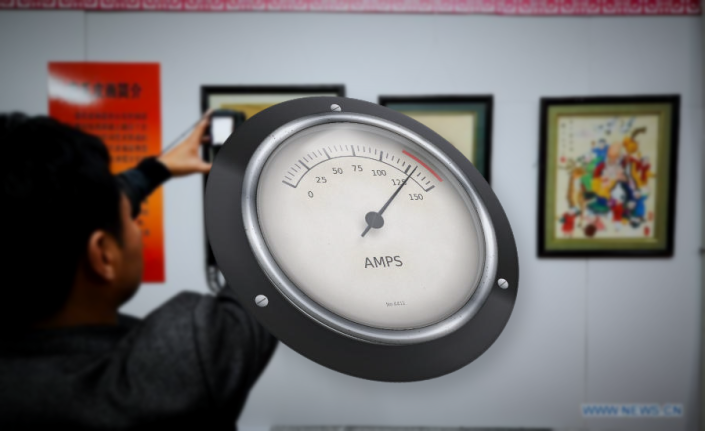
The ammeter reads 130 A
